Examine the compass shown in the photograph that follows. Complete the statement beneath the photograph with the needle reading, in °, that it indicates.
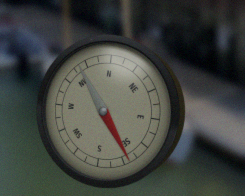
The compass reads 142.5 °
